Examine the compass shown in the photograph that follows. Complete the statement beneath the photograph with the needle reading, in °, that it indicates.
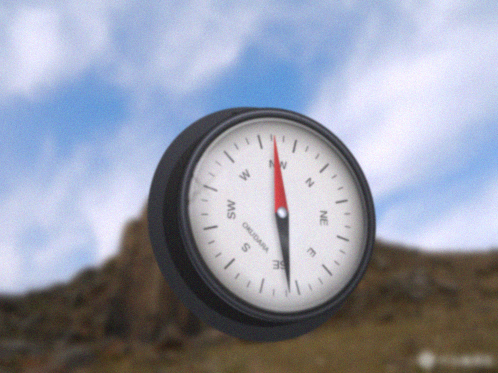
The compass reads 310 °
